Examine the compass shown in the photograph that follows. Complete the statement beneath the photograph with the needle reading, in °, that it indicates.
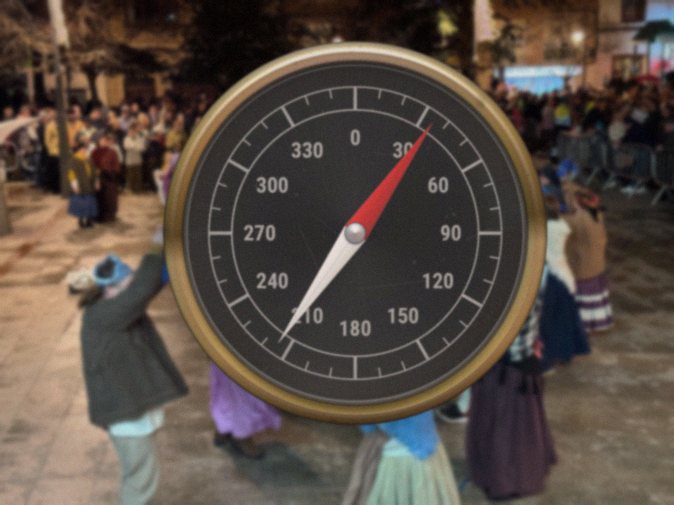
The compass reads 35 °
